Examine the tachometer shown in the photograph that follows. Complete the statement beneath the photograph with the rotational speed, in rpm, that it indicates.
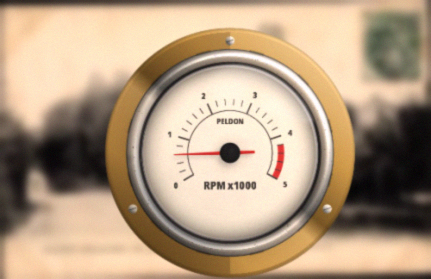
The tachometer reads 600 rpm
